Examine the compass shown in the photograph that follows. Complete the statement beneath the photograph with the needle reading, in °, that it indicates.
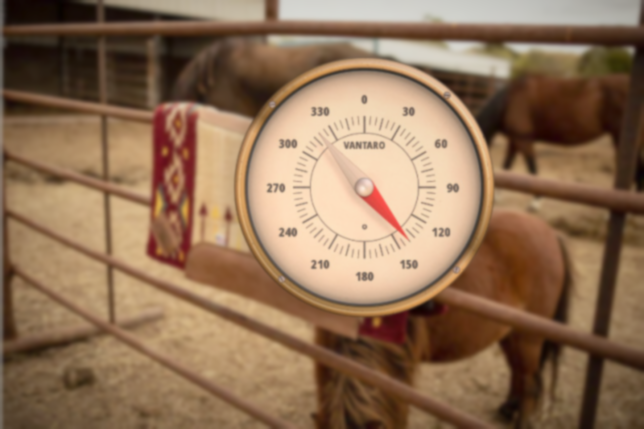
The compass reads 140 °
